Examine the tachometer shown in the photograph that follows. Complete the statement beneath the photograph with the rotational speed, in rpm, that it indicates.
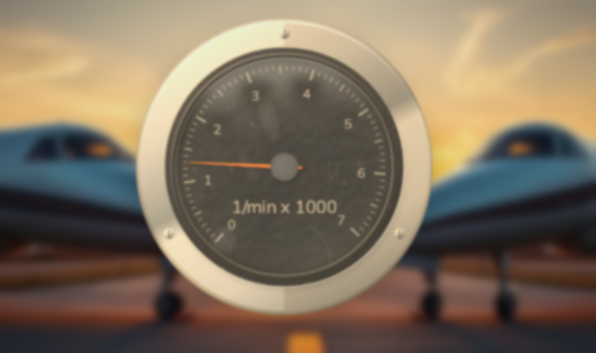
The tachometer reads 1300 rpm
